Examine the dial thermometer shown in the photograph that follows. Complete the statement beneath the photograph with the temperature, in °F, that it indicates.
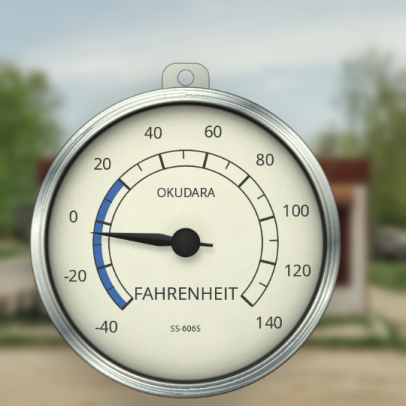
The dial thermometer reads -5 °F
